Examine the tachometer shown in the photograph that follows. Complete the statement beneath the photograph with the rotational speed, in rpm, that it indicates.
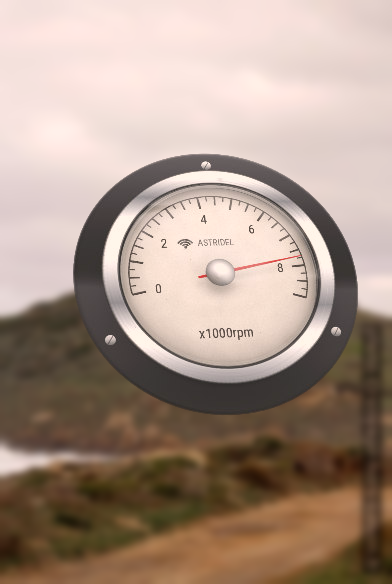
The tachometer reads 7750 rpm
